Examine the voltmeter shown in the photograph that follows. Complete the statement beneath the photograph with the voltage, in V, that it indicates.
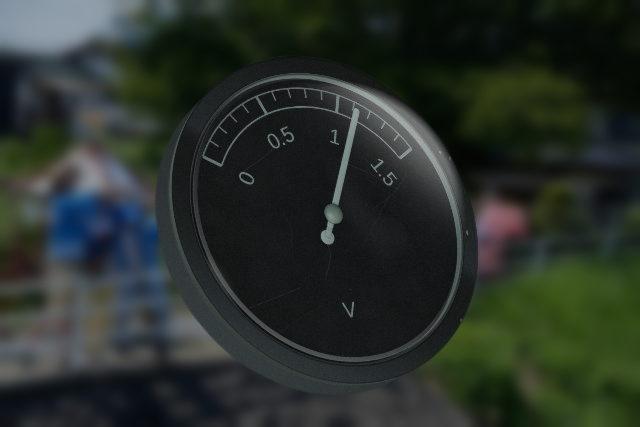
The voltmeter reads 1.1 V
